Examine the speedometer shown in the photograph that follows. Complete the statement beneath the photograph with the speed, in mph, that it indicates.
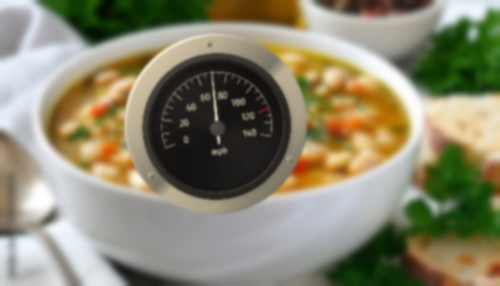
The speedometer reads 70 mph
